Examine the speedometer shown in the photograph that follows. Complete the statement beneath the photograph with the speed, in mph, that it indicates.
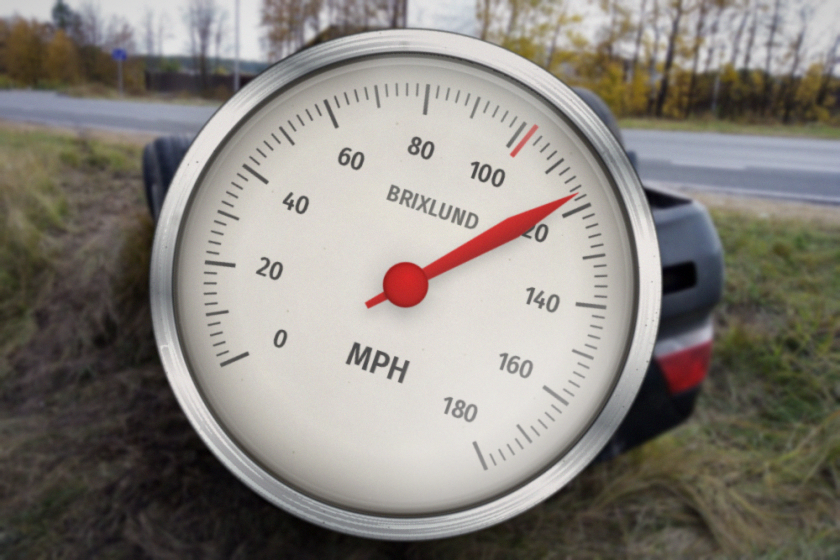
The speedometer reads 117 mph
